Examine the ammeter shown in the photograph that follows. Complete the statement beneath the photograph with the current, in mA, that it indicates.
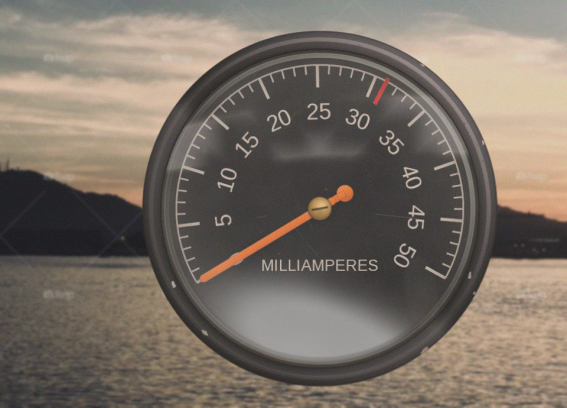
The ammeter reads 0 mA
